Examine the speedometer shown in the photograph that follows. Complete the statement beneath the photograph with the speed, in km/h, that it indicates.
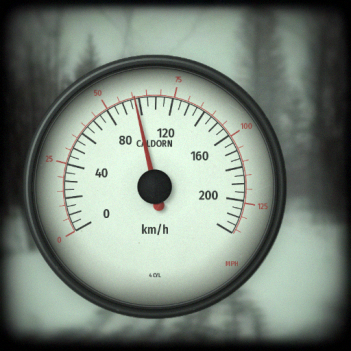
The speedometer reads 97.5 km/h
